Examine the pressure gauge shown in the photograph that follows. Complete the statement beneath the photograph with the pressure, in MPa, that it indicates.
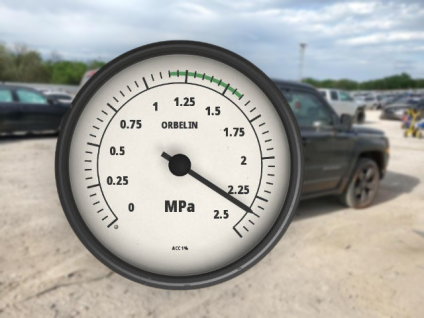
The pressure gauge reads 2.35 MPa
